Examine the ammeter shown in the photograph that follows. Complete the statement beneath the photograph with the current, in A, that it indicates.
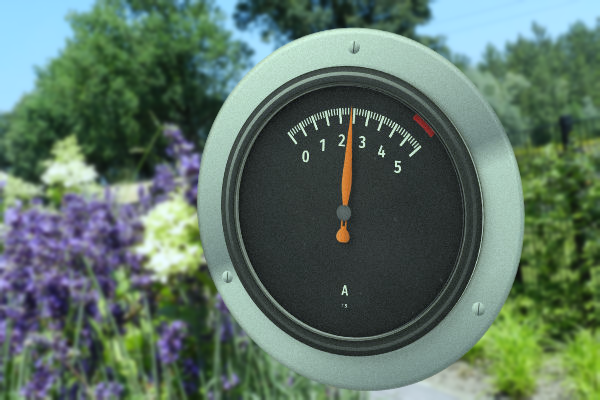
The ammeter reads 2.5 A
